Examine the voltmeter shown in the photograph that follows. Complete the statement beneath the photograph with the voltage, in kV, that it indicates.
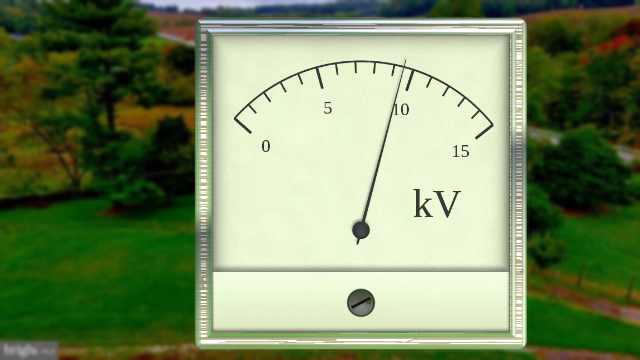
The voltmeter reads 9.5 kV
